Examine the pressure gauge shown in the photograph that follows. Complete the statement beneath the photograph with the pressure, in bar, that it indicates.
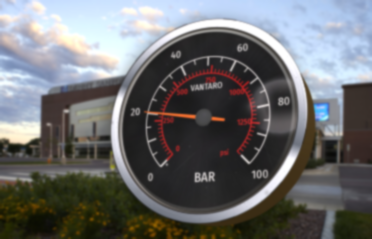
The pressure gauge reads 20 bar
